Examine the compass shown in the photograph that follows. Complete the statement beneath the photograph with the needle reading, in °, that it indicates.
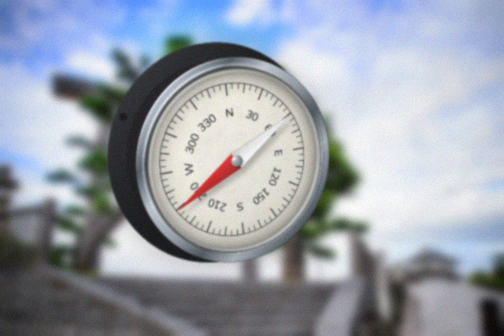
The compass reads 240 °
